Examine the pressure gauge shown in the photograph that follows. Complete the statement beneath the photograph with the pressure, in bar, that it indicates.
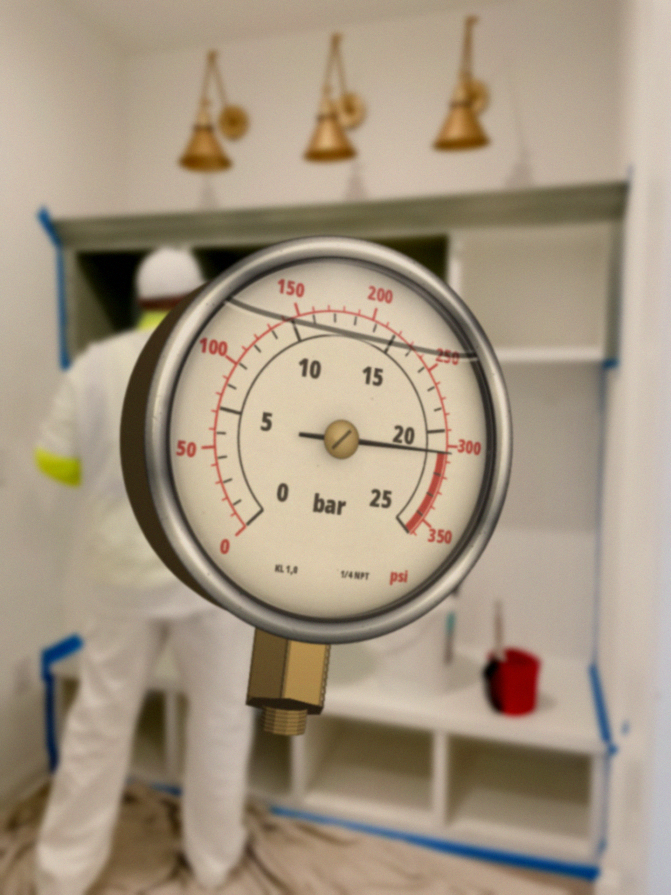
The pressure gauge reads 21 bar
